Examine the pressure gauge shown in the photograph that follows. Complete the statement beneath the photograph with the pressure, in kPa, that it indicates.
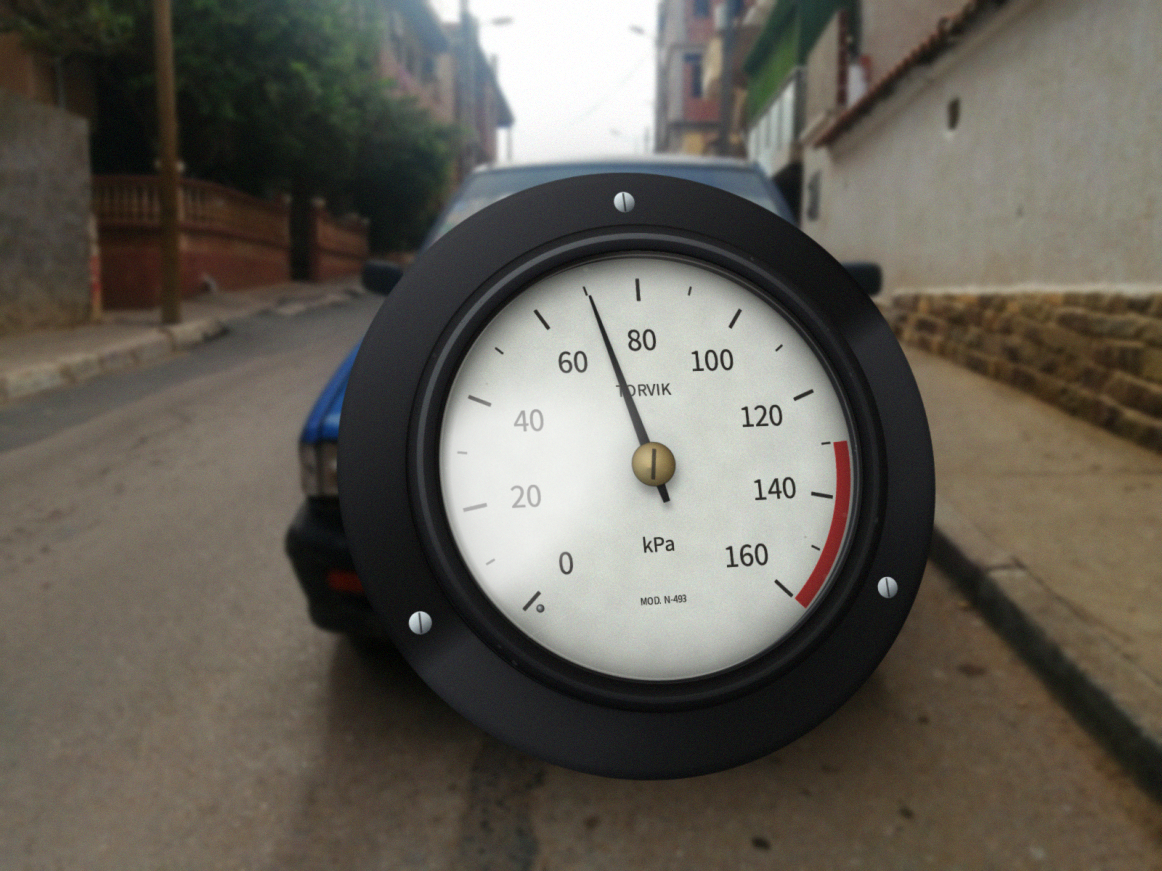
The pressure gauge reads 70 kPa
